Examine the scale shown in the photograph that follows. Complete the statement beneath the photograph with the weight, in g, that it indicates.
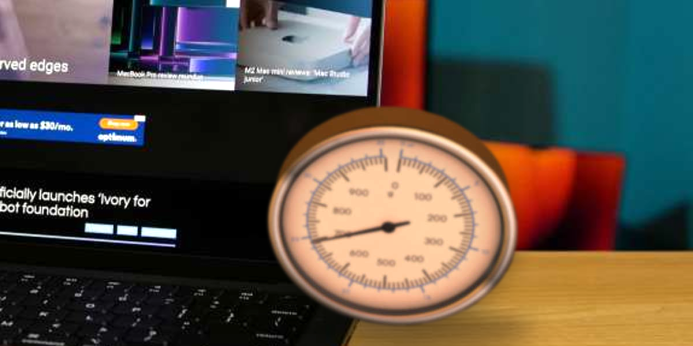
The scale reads 700 g
